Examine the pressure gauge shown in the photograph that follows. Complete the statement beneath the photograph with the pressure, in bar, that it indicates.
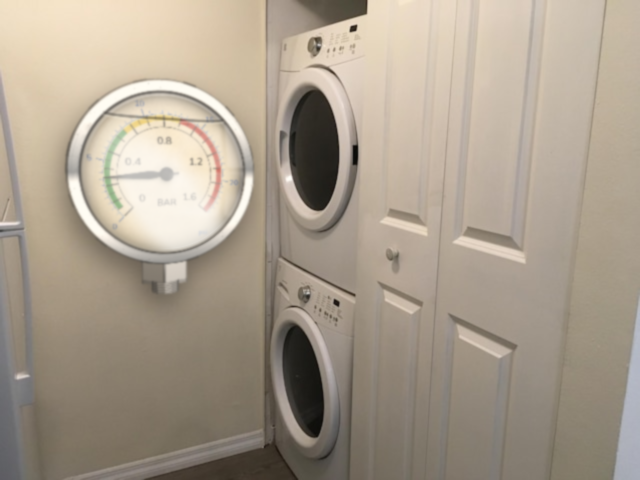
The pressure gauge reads 0.25 bar
